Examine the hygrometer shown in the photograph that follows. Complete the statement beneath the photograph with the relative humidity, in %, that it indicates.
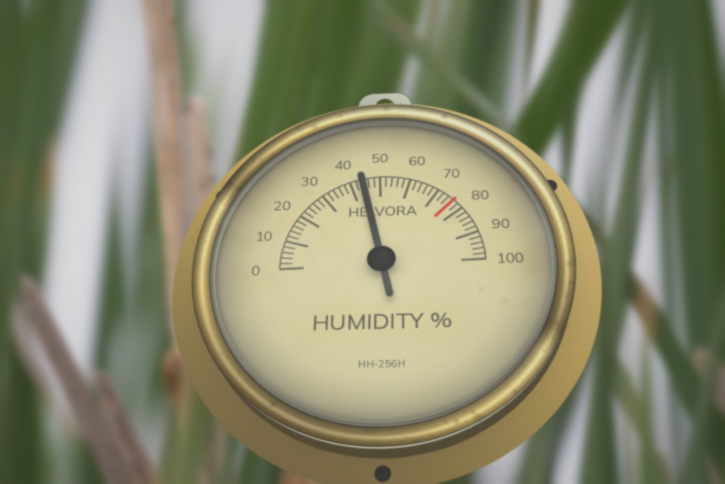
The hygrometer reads 44 %
